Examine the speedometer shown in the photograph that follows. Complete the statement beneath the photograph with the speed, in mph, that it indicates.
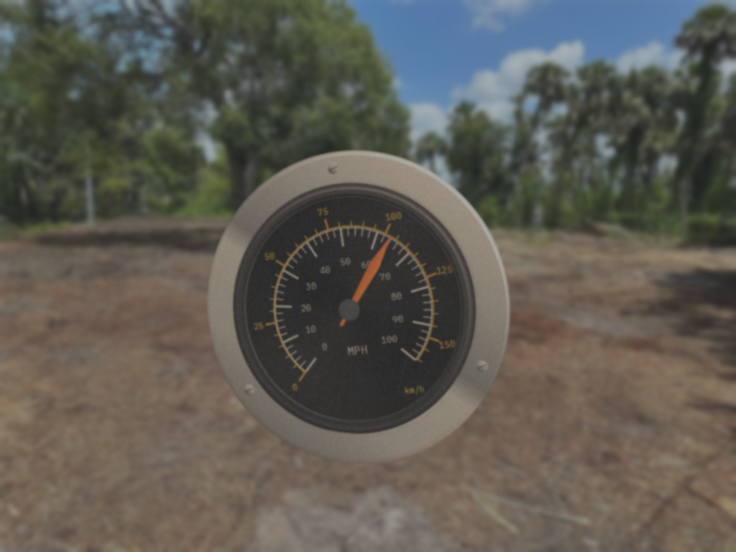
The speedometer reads 64 mph
